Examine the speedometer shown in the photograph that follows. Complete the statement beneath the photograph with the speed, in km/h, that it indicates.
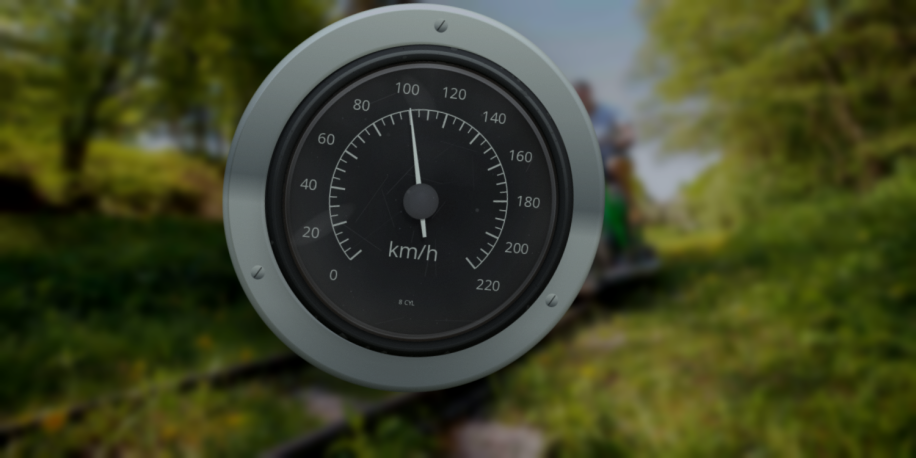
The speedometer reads 100 km/h
